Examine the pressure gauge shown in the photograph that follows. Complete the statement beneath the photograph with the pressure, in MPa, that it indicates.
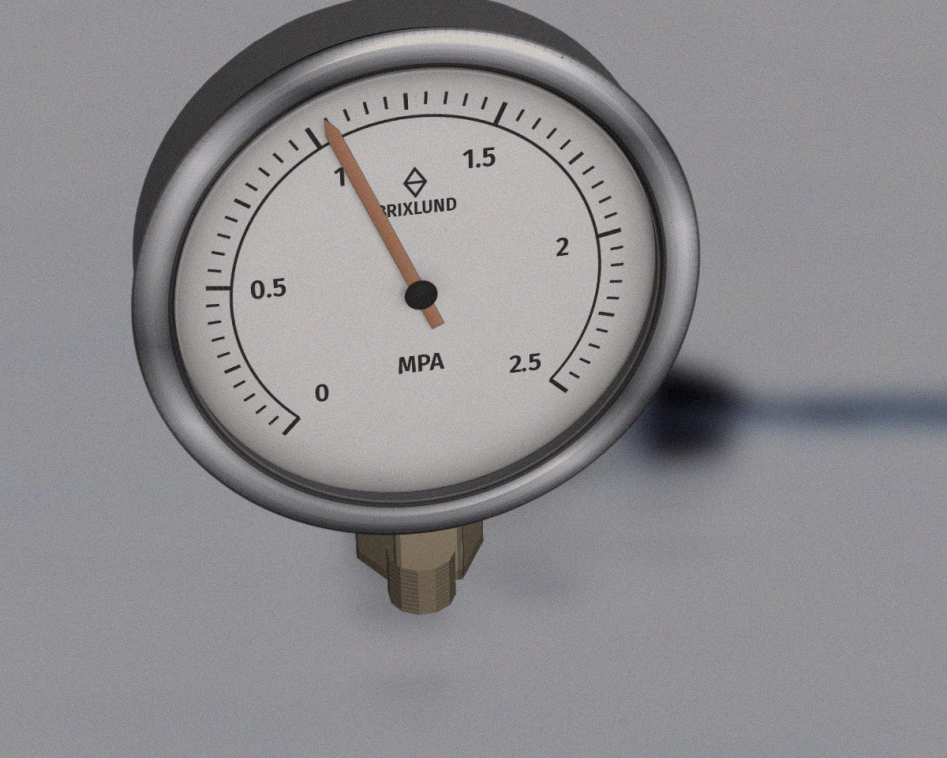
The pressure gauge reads 1.05 MPa
